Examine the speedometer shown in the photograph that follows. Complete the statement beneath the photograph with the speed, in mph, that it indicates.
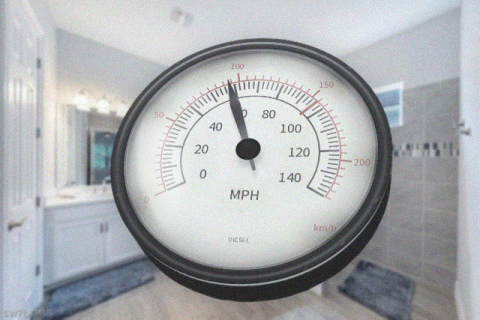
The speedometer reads 58 mph
